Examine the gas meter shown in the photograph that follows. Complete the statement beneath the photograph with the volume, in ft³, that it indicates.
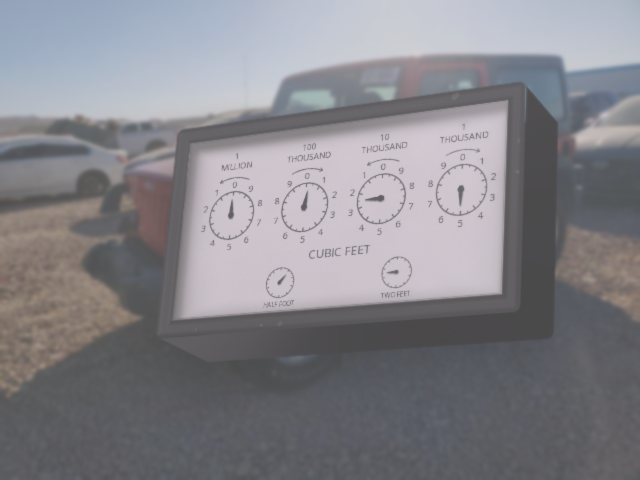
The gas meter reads 2500 ft³
